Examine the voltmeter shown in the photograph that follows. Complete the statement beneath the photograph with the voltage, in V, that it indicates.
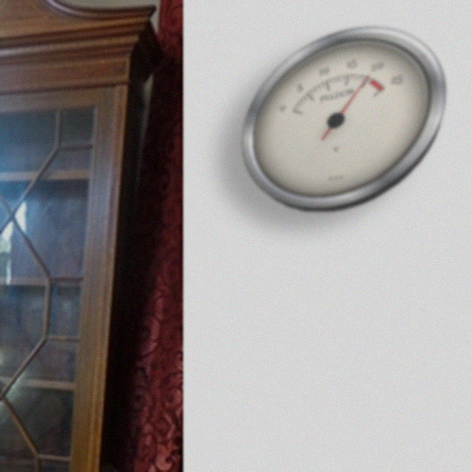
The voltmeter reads 20 V
